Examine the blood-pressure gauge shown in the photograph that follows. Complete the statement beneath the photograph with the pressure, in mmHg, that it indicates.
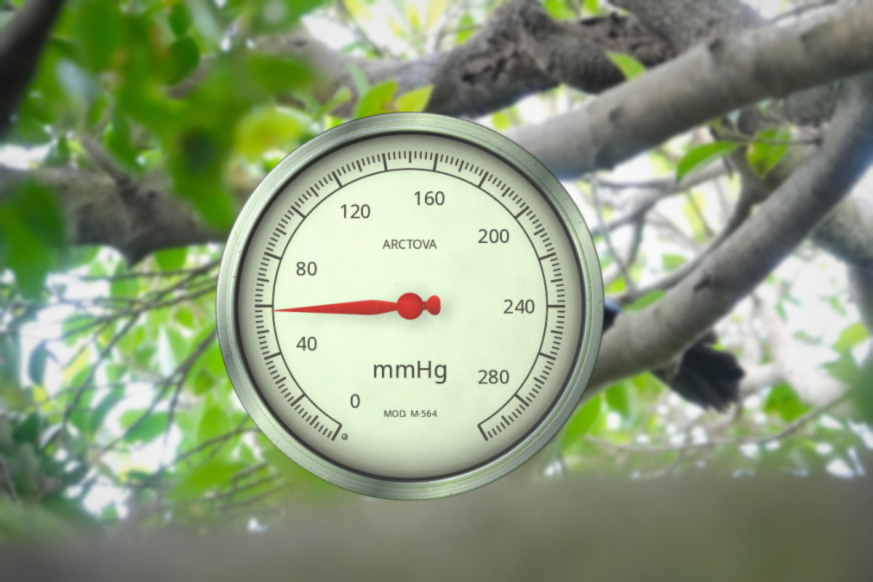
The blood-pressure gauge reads 58 mmHg
